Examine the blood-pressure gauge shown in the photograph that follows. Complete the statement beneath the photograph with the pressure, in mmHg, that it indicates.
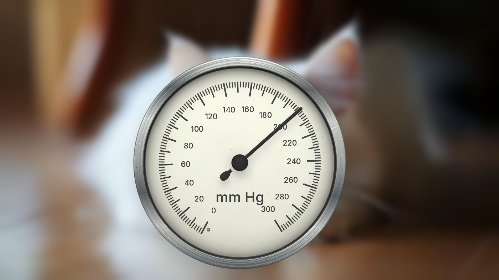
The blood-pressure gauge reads 200 mmHg
